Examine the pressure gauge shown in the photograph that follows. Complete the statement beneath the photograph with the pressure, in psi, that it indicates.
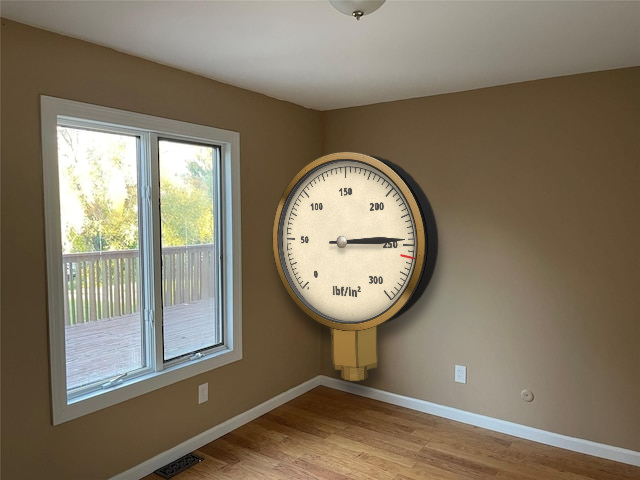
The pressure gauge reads 245 psi
